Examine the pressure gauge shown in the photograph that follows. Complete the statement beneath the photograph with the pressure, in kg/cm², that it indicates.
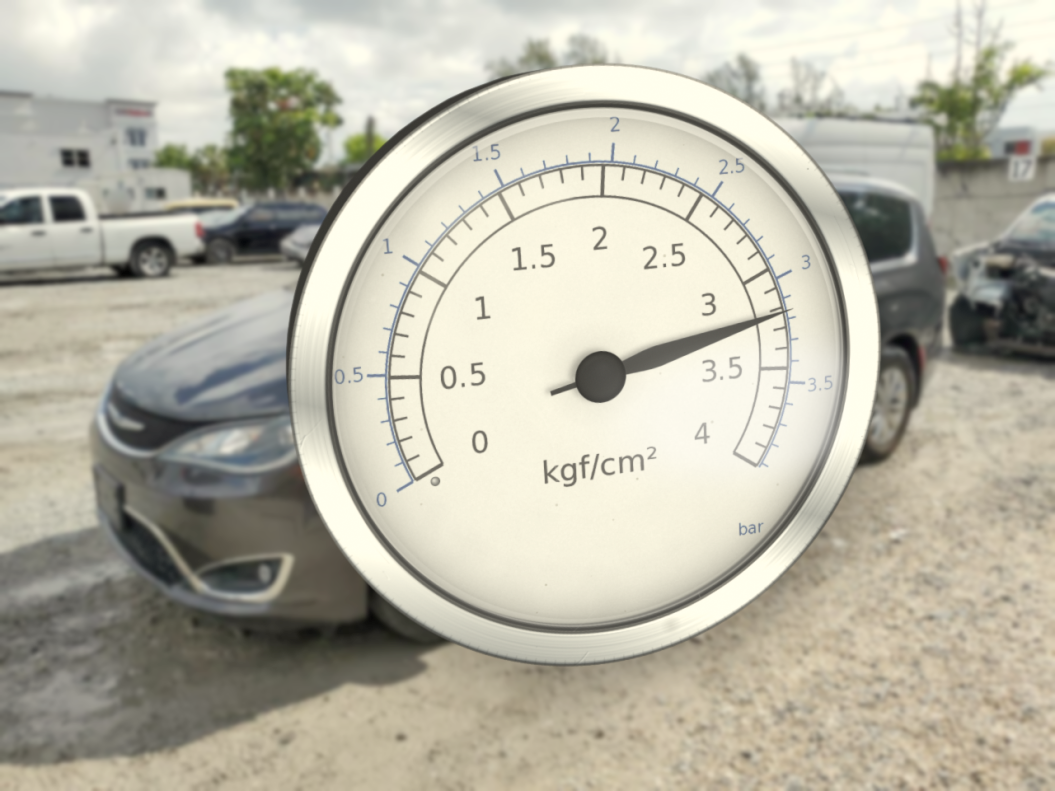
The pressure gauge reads 3.2 kg/cm²
